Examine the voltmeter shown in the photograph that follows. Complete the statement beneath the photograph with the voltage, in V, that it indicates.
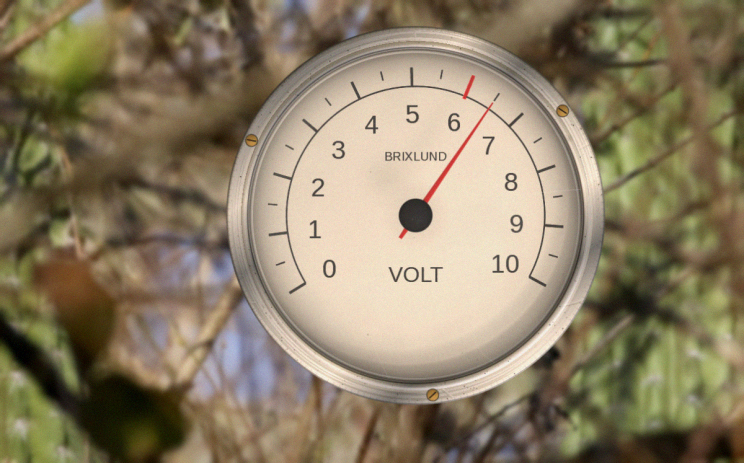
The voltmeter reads 6.5 V
